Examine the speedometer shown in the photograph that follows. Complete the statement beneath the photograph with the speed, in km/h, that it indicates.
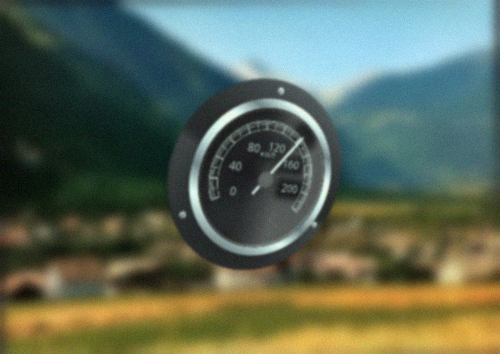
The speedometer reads 140 km/h
